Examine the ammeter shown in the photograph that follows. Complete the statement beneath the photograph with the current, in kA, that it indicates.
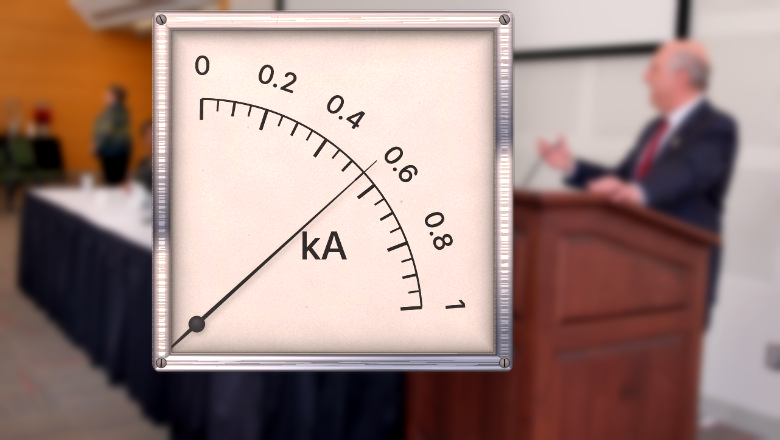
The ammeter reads 0.55 kA
